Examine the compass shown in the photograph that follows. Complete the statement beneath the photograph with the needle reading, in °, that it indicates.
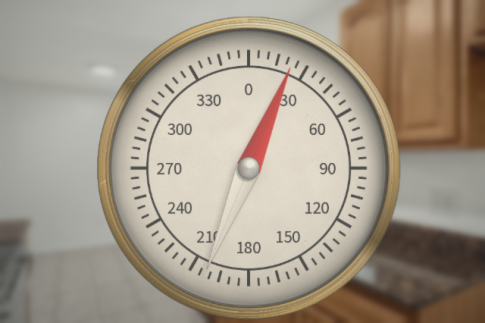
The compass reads 22.5 °
